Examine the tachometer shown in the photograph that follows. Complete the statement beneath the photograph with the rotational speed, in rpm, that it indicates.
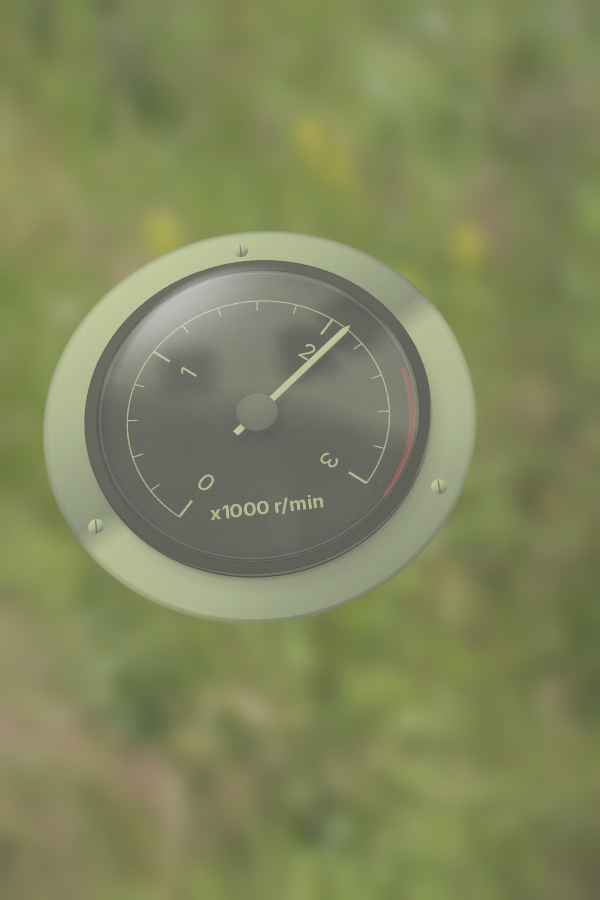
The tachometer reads 2100 rpm
